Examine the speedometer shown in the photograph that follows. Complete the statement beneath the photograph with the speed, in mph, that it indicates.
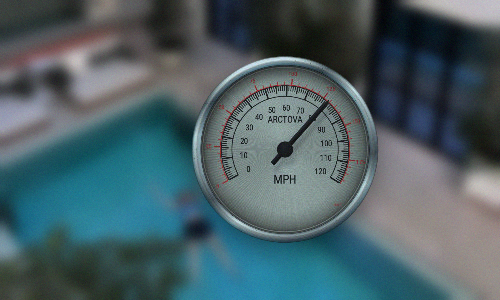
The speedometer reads 80 mph
